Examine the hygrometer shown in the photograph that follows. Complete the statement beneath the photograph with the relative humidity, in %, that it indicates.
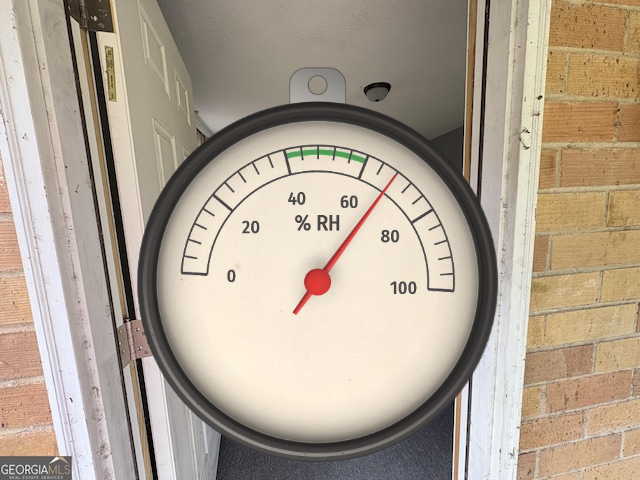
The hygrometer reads 68 %
